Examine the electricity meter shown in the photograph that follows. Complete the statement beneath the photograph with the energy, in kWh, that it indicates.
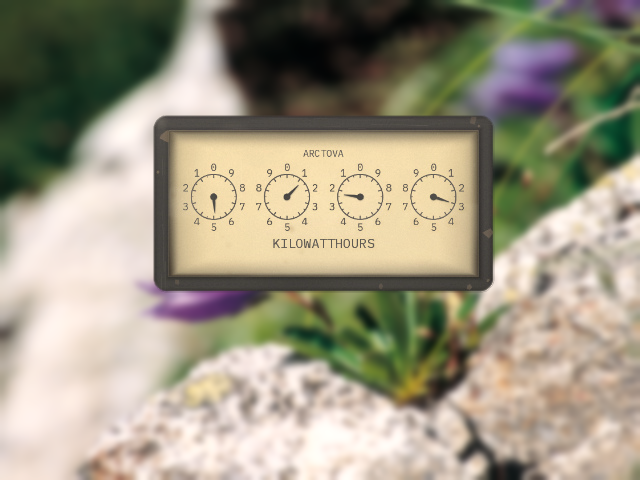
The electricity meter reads 5123 kWh
